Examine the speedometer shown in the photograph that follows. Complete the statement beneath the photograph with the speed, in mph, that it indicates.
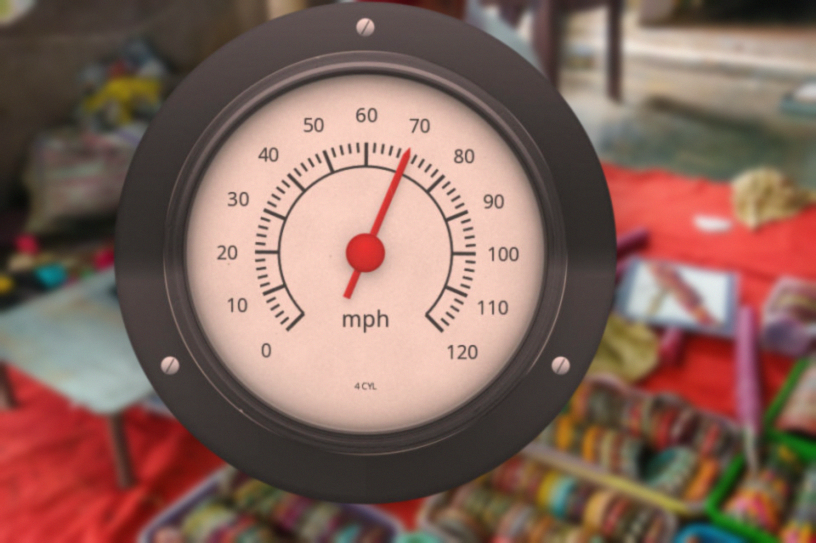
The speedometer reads 70 mph
